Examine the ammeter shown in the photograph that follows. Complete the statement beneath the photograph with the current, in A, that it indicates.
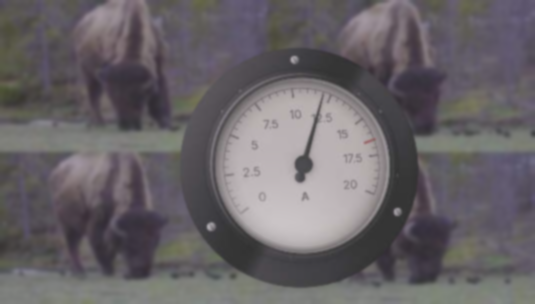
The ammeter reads 12 A
